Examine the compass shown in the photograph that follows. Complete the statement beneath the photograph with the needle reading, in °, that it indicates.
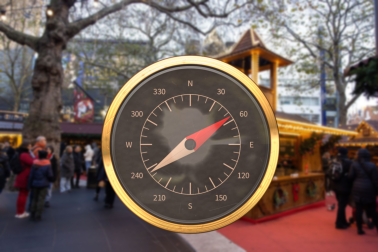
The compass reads 55 °
